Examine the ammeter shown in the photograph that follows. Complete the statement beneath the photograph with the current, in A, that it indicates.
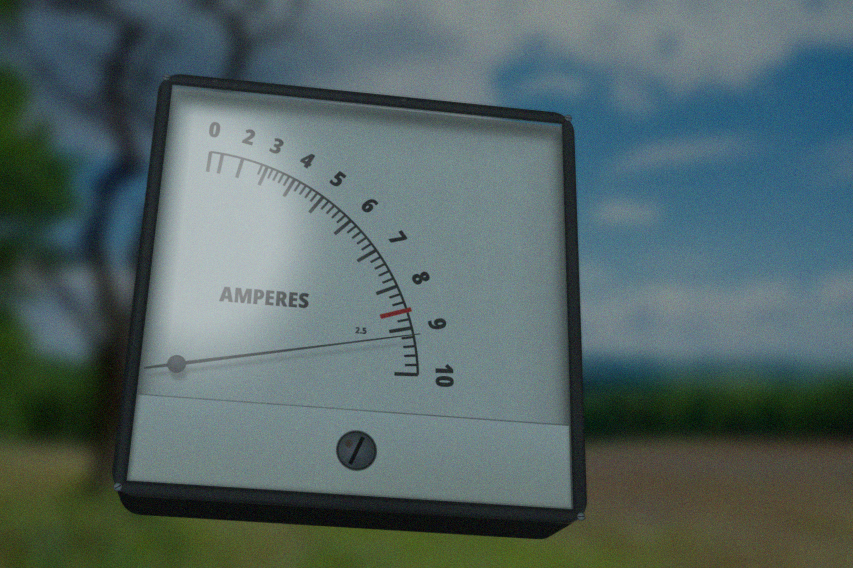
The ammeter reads 9.2 A
